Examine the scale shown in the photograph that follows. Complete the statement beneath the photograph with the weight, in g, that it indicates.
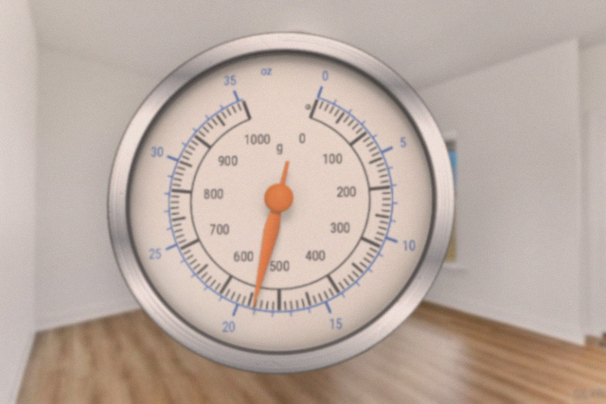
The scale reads 540 g
